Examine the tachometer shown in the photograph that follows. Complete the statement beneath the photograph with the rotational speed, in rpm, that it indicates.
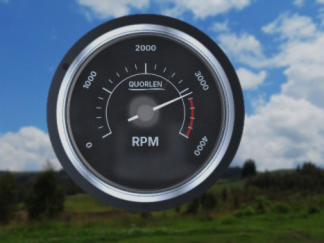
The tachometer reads 3100 rpm
